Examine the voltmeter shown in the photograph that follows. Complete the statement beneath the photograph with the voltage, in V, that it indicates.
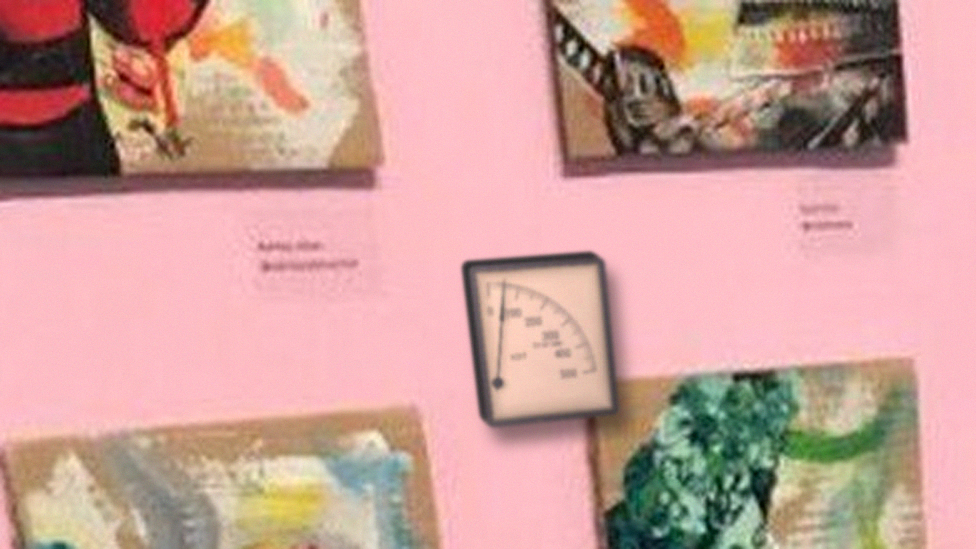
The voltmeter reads 50 V
